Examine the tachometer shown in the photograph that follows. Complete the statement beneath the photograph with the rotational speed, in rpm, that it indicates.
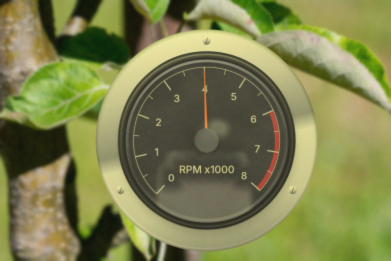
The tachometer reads 4000 rpm
